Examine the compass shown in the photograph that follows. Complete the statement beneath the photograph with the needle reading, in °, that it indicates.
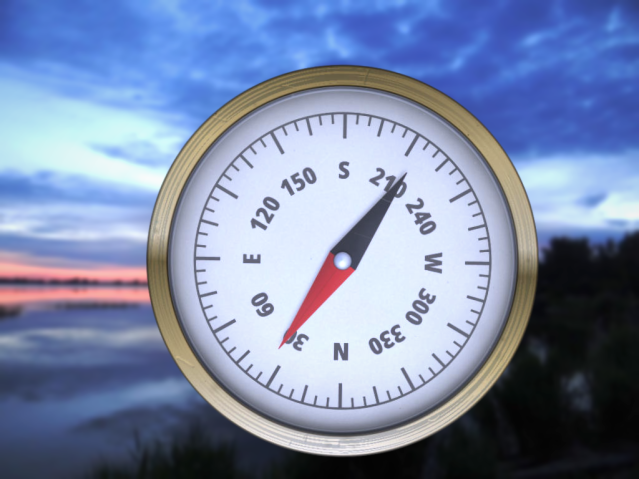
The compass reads 35 °
